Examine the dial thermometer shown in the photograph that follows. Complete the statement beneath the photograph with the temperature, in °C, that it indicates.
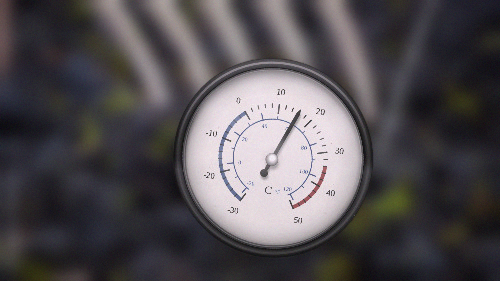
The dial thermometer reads 16 °C
